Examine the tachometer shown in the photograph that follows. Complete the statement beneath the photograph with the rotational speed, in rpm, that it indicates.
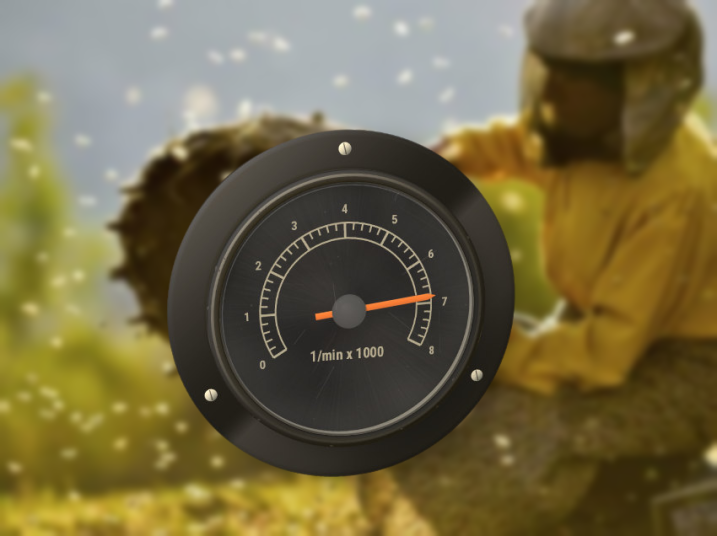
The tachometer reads 6800 rpm
